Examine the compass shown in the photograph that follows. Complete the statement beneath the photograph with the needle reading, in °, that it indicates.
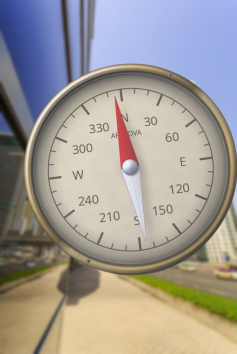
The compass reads 355 °
